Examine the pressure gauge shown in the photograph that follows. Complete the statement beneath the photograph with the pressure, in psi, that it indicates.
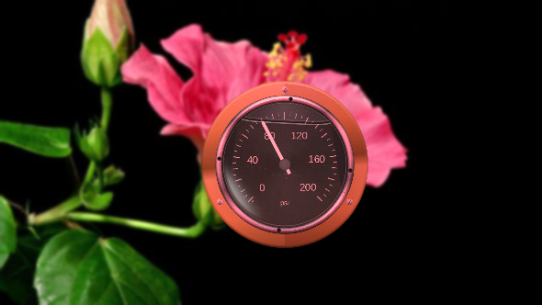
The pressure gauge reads 80 psi
